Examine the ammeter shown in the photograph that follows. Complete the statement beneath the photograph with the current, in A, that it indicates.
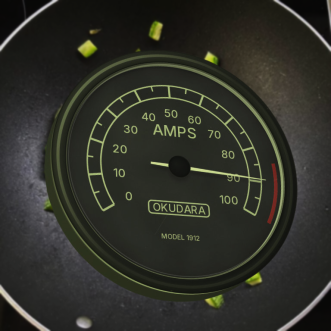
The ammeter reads 90 A
